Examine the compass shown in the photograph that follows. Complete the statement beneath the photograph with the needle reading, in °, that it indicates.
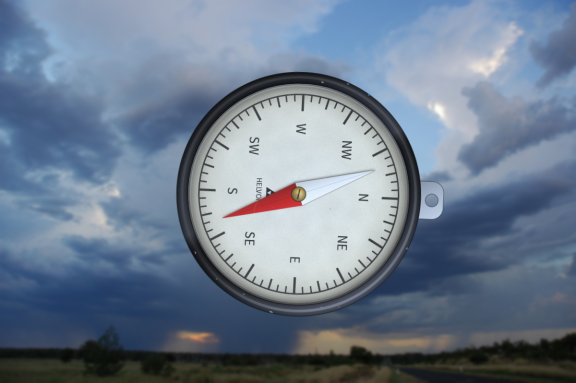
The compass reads 160 °
